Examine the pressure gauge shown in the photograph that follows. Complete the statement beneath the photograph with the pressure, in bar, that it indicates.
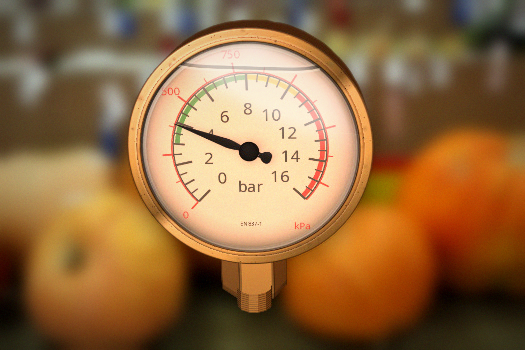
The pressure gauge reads 4 bar
